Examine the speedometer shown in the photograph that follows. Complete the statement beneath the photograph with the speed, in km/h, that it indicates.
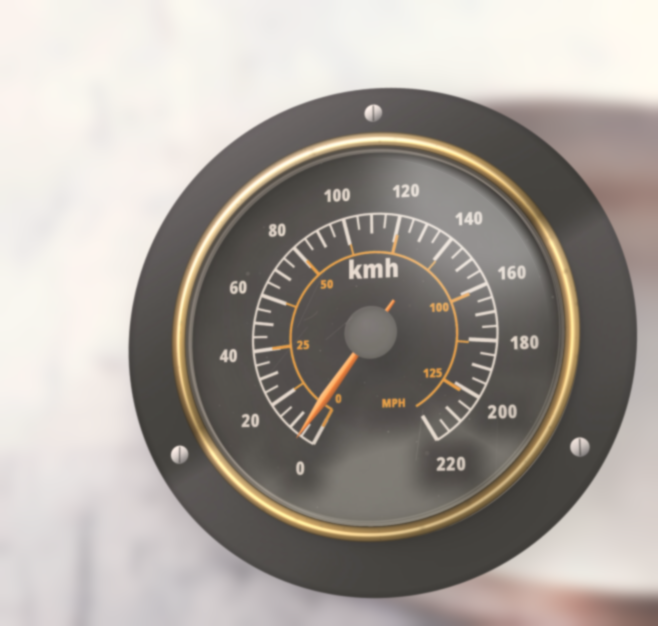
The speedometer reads 5 km/h
